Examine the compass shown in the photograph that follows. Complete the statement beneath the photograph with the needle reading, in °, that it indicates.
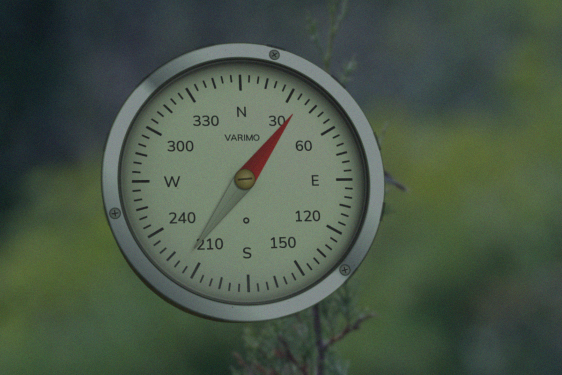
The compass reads 37.5 °
